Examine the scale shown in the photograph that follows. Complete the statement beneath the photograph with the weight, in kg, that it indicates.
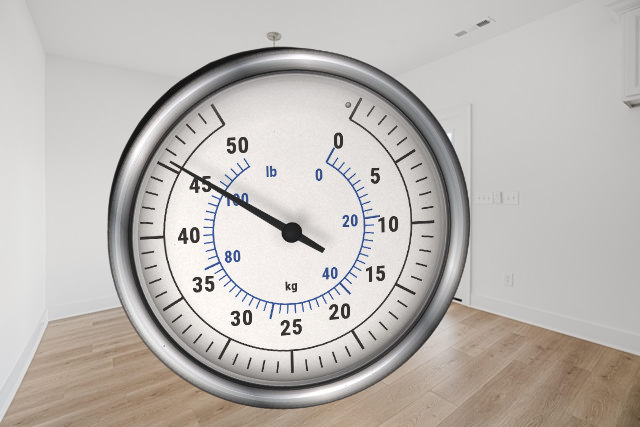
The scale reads 45.5 kg
